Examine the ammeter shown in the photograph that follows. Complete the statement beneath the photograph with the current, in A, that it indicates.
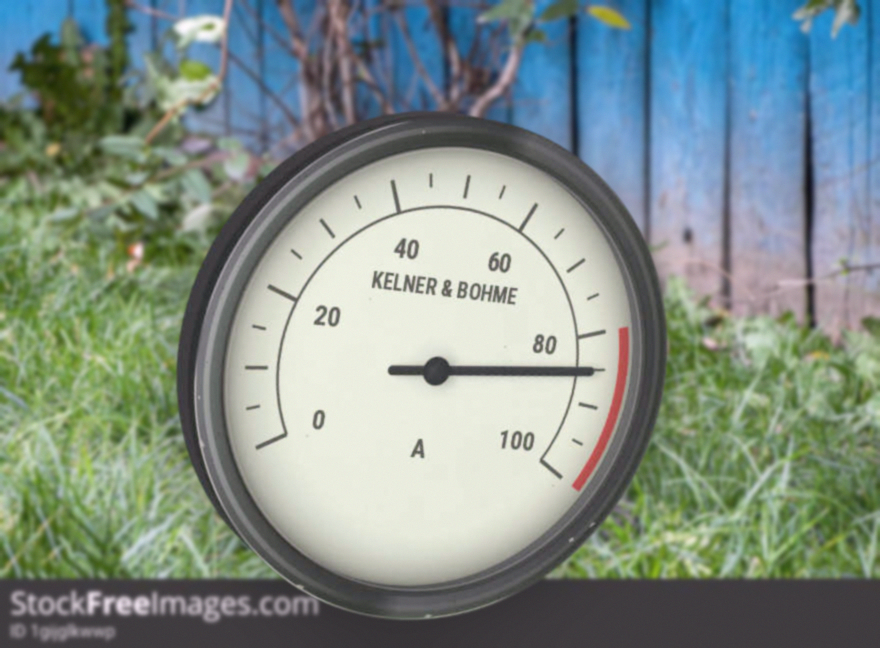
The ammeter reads 85 A
